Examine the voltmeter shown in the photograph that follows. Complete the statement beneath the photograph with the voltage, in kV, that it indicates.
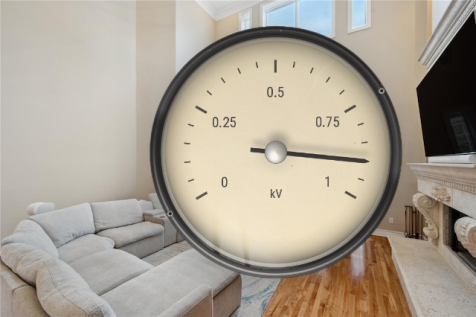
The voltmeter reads 0.9 kV
